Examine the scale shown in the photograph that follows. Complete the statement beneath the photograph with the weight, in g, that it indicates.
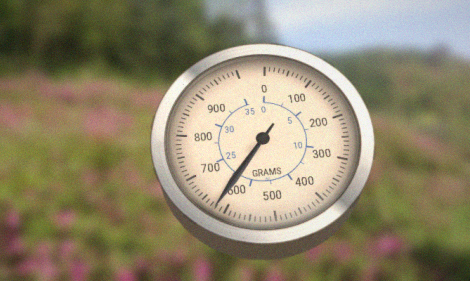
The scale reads 620 g
